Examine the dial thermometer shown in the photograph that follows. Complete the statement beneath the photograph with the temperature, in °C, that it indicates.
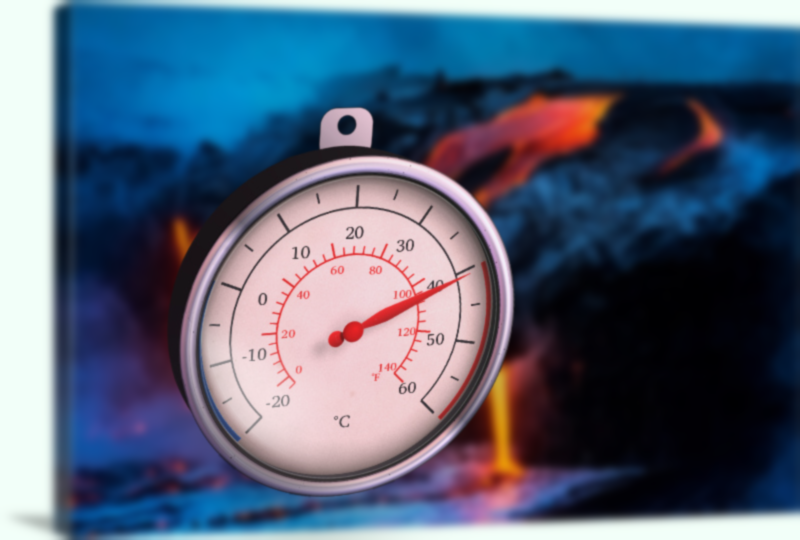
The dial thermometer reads 40 °C
